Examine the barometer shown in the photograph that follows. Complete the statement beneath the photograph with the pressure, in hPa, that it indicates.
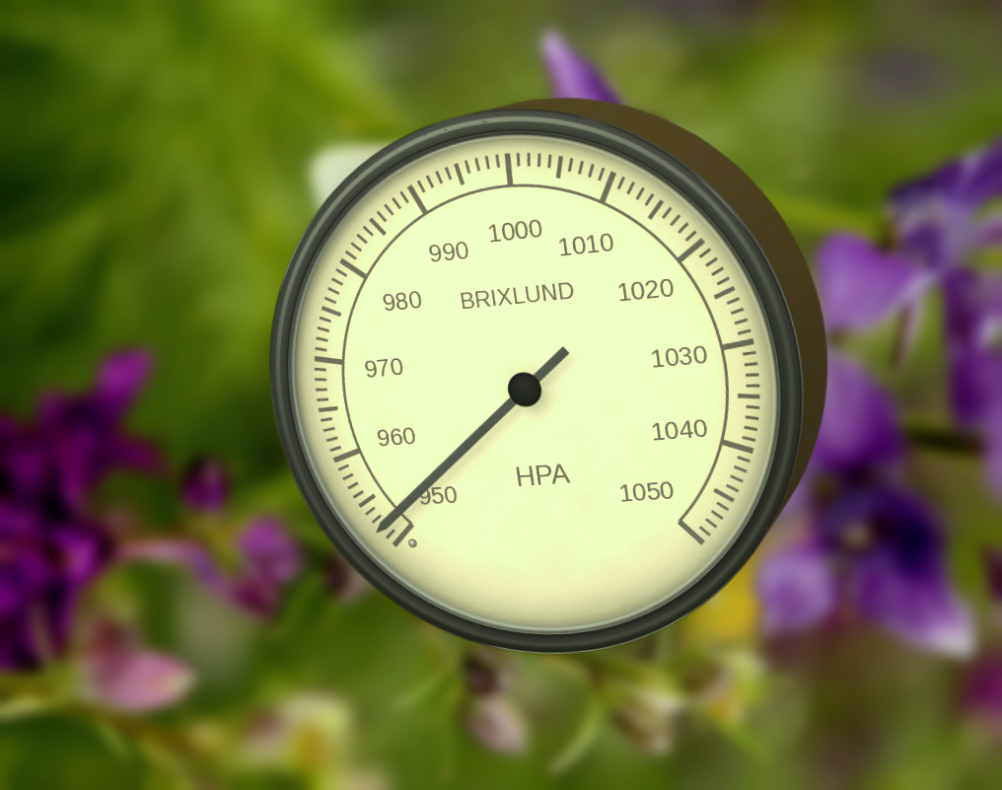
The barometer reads 952 hPa
